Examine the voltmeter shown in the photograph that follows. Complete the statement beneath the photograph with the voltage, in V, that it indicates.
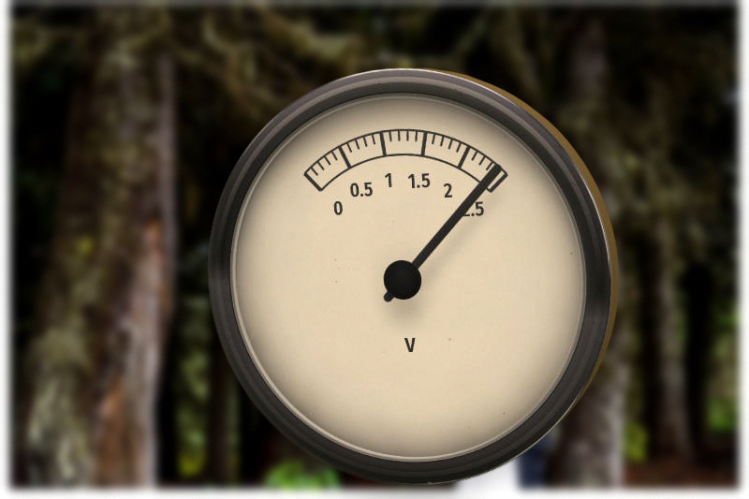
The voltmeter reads 2.4 V
